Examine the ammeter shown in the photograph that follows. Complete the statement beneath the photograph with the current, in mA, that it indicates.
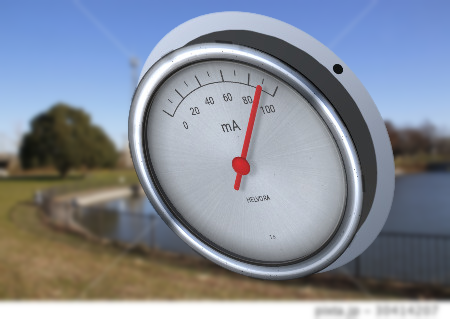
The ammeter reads 90 mA
